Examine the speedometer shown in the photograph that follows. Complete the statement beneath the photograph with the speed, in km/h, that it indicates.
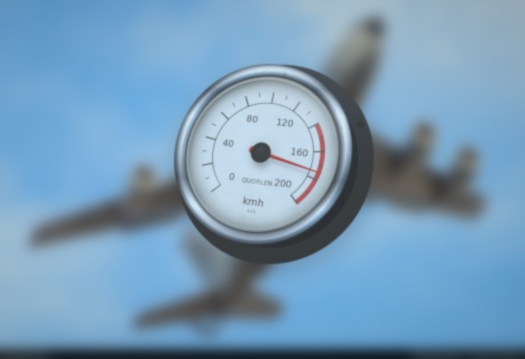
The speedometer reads 175 km/h
